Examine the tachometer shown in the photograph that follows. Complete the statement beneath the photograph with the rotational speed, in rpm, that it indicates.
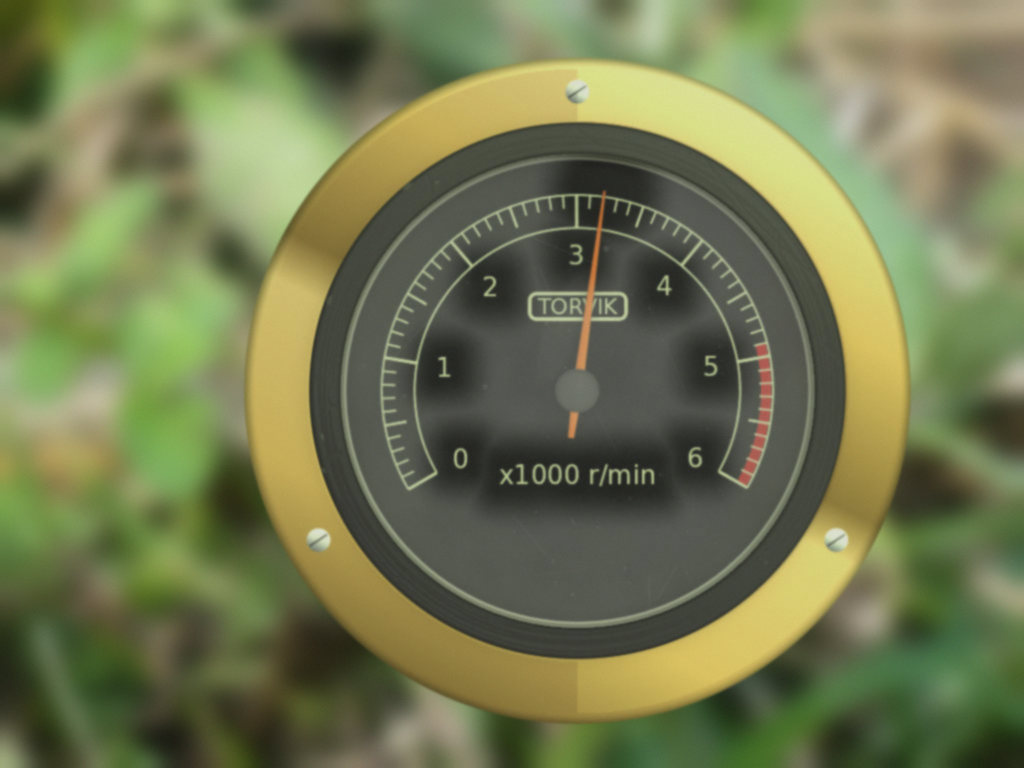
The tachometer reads 3200 rpm
